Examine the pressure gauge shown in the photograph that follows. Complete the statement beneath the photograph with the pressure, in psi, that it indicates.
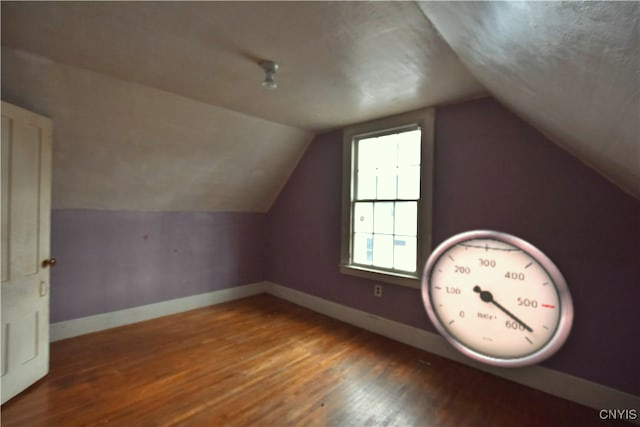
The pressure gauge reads 575 psi
